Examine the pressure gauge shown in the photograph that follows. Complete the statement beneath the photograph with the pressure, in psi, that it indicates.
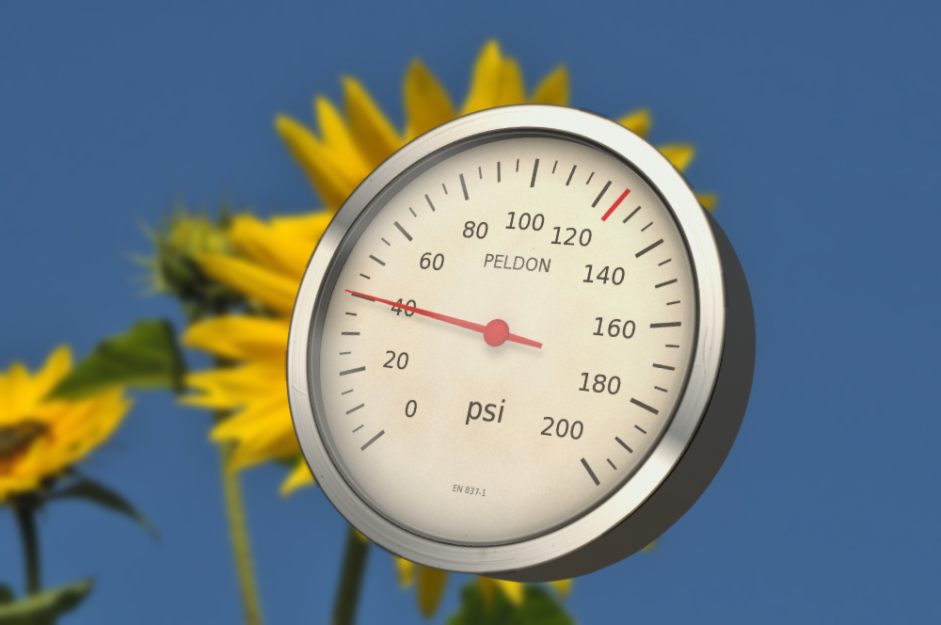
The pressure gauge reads 40 psi
